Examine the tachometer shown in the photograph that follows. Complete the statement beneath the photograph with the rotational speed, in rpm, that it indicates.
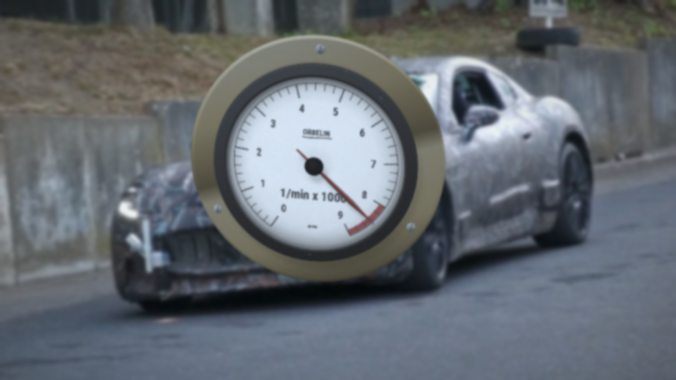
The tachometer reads 8400 rpm
